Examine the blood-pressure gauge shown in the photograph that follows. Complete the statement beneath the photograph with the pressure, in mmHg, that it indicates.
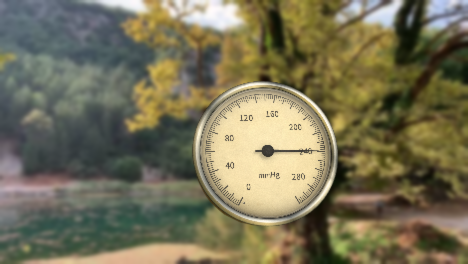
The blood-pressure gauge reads 240 mmHg
